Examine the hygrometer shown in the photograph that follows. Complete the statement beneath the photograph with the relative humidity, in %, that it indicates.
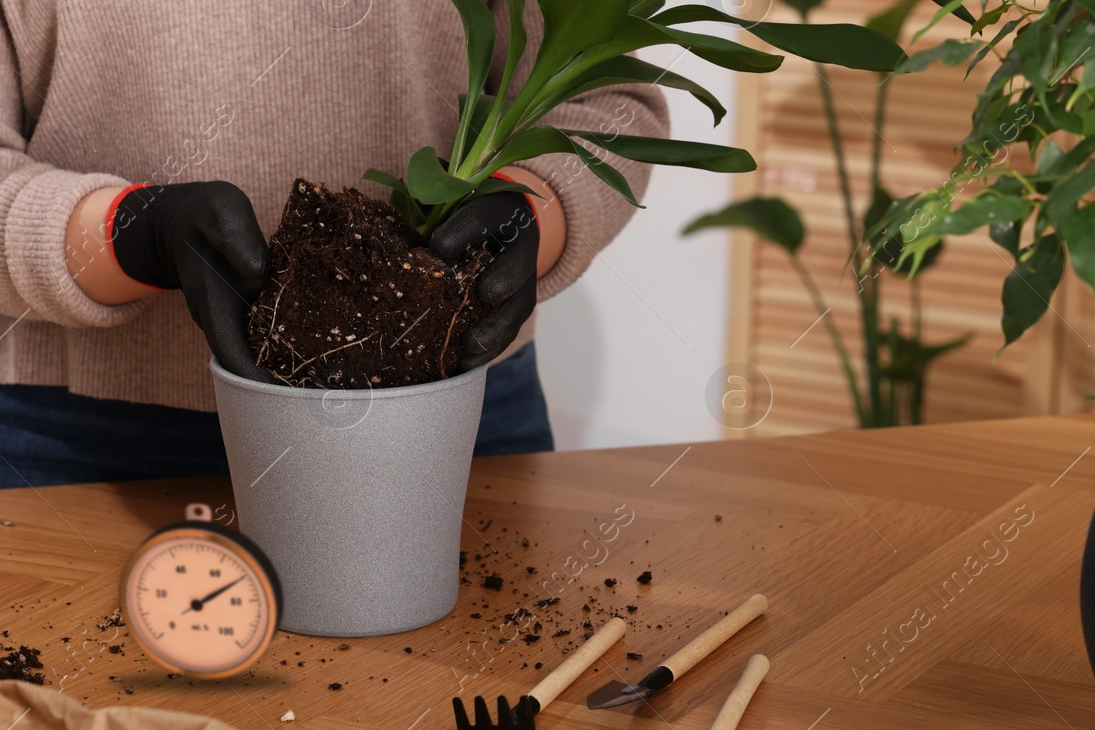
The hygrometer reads 70 %
